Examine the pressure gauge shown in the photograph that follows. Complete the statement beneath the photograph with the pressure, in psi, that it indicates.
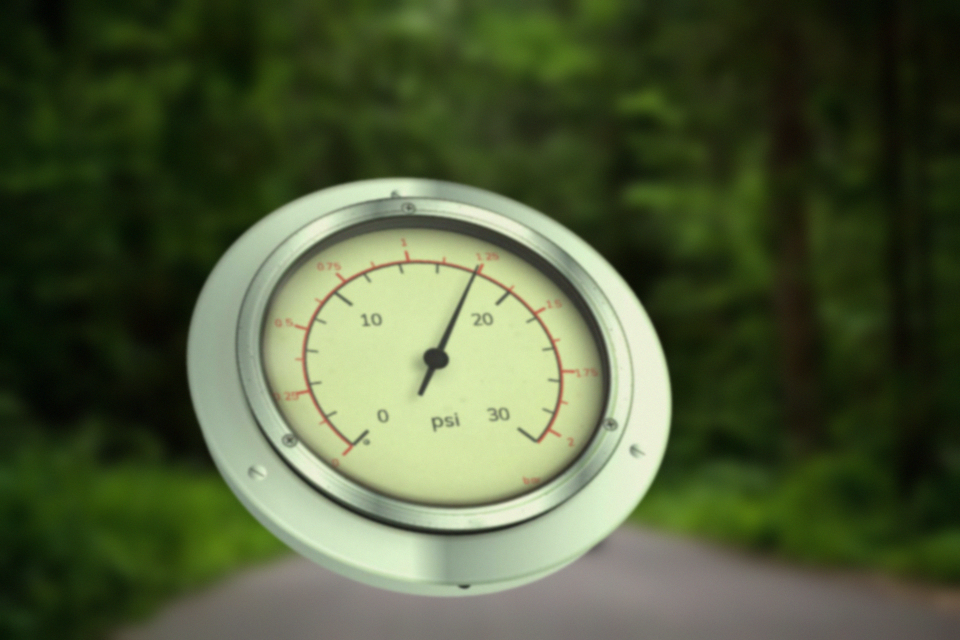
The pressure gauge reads 18 psi
